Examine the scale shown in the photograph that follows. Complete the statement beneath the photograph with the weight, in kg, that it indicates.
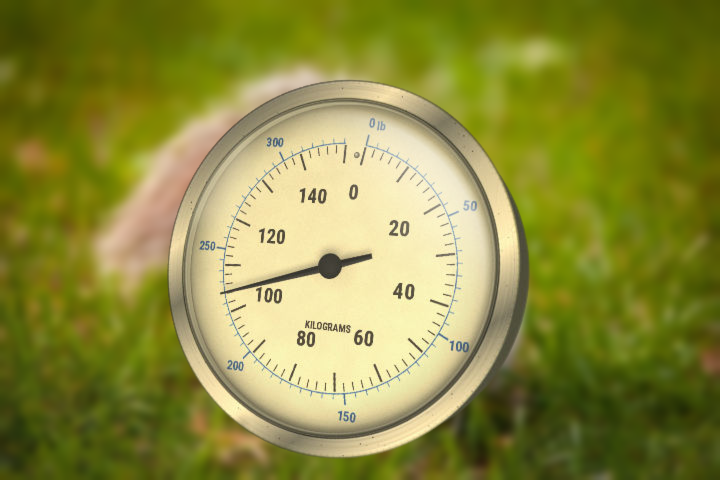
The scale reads 104 kg
